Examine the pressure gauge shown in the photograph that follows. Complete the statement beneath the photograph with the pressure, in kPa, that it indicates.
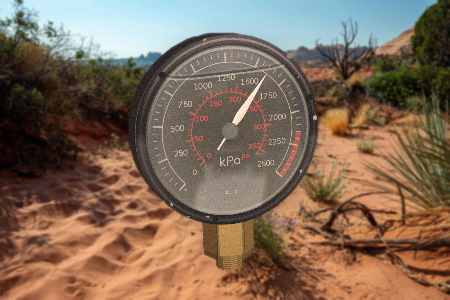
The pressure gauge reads 1600 kPa
